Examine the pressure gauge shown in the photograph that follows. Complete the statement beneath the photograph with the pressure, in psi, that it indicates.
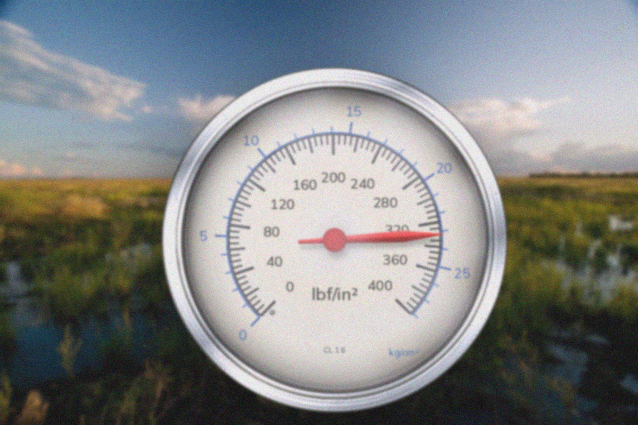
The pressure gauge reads 330 psi
